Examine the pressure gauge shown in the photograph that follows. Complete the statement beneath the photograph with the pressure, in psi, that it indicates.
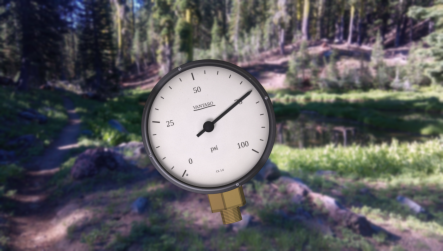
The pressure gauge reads 75 psi
